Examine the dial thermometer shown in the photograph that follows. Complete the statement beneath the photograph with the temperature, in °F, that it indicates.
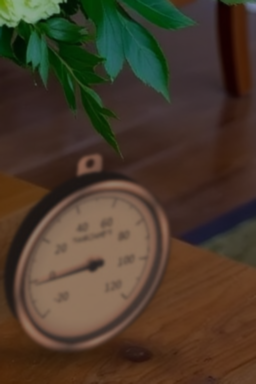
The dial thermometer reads 0 °F
